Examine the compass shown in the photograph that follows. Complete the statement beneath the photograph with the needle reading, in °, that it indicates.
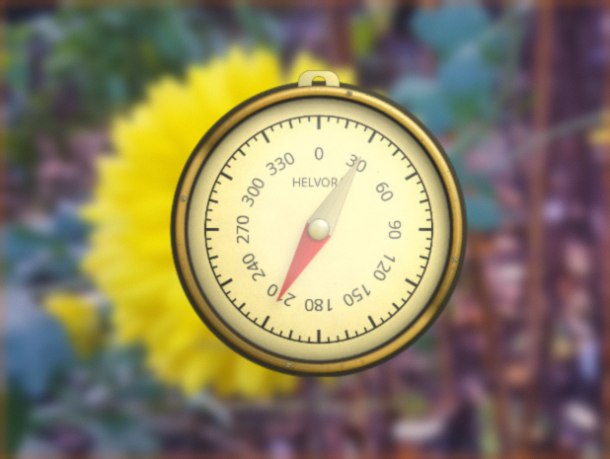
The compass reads 210 °
